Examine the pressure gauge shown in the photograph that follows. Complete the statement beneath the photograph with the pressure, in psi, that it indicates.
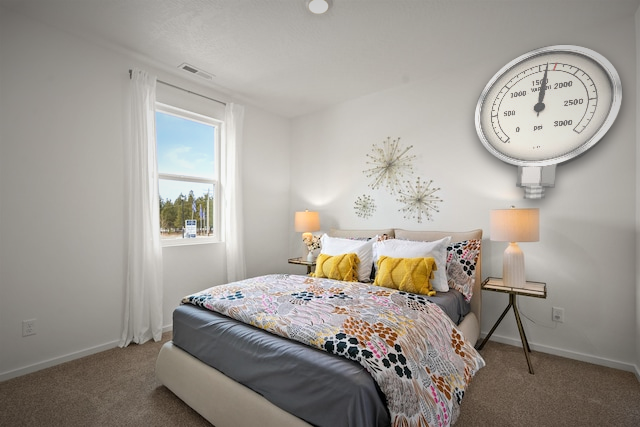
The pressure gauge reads 1600 psi
